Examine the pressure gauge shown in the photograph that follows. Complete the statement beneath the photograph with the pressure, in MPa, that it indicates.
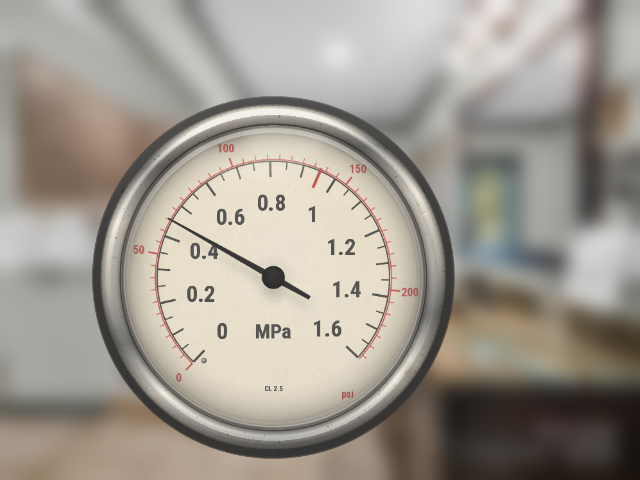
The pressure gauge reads 0.45 MPa
